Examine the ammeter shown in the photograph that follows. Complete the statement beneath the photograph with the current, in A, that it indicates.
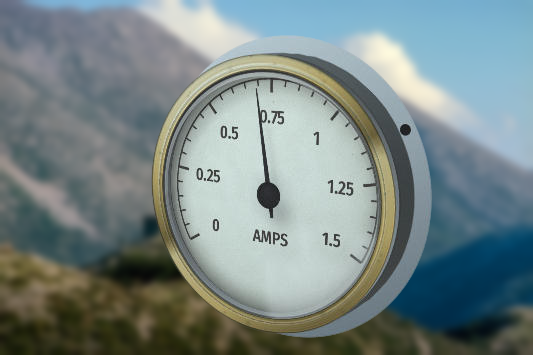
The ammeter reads 0.7 A
